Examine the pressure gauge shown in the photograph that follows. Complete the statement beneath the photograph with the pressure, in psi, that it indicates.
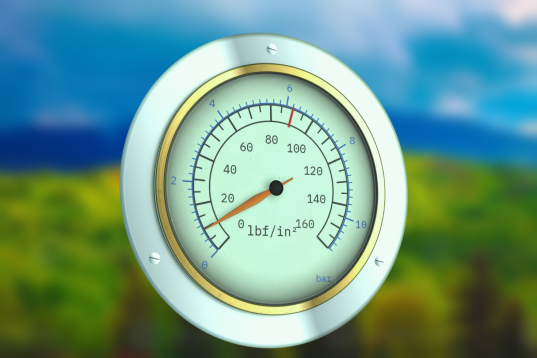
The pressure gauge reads 10 psi
